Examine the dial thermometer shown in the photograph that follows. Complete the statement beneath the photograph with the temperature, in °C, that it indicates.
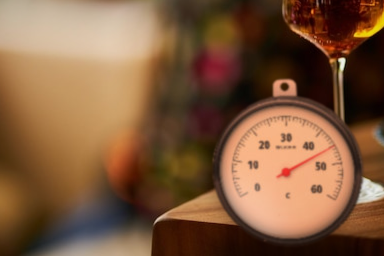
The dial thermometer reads 45 °C
